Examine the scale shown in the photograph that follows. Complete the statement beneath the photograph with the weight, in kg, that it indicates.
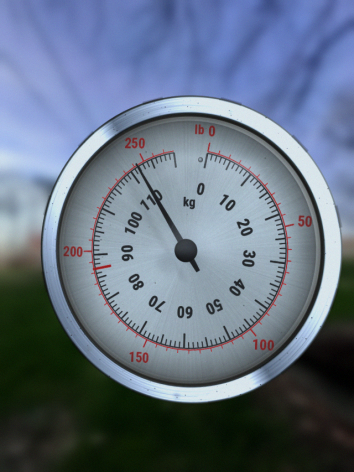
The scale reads 112 kg
